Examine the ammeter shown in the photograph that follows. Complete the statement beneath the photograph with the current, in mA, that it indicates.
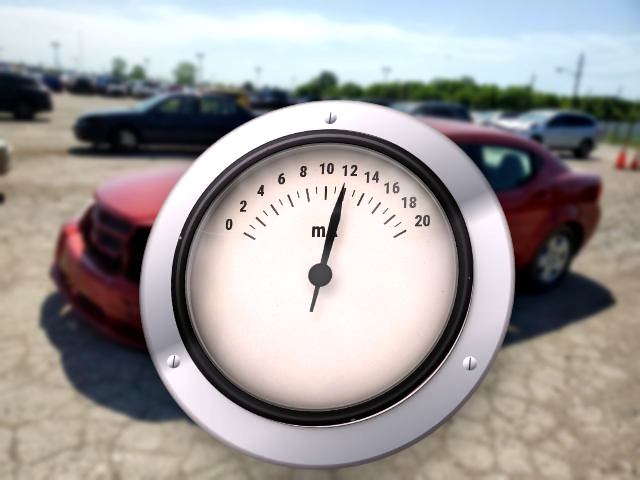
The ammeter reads 12 mA
